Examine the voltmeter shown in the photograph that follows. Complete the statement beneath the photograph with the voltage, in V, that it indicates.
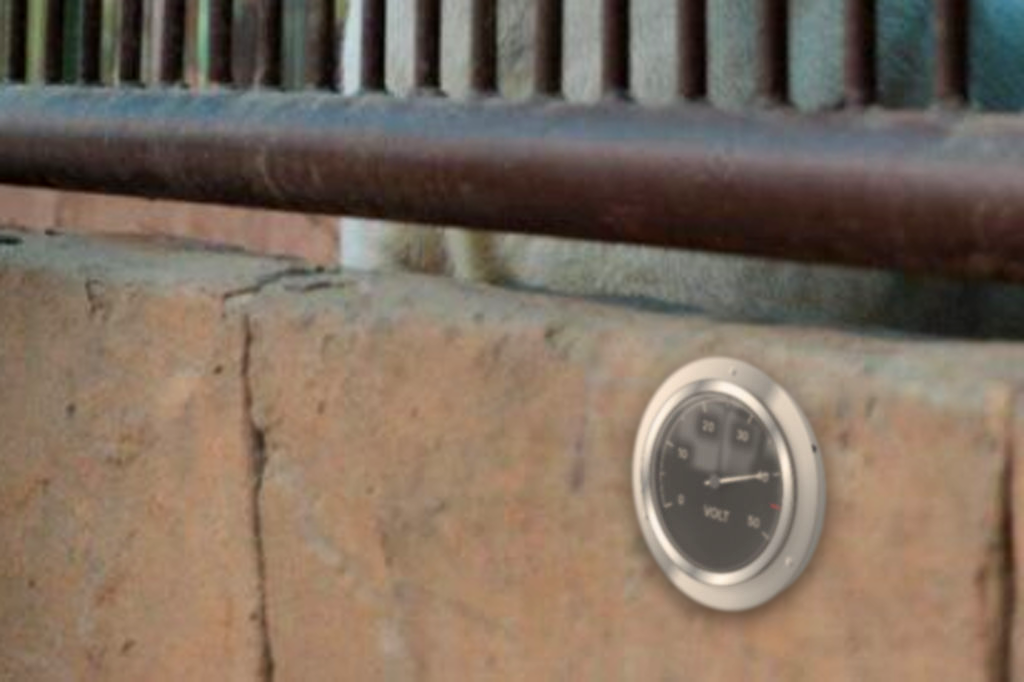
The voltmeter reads 40 V
